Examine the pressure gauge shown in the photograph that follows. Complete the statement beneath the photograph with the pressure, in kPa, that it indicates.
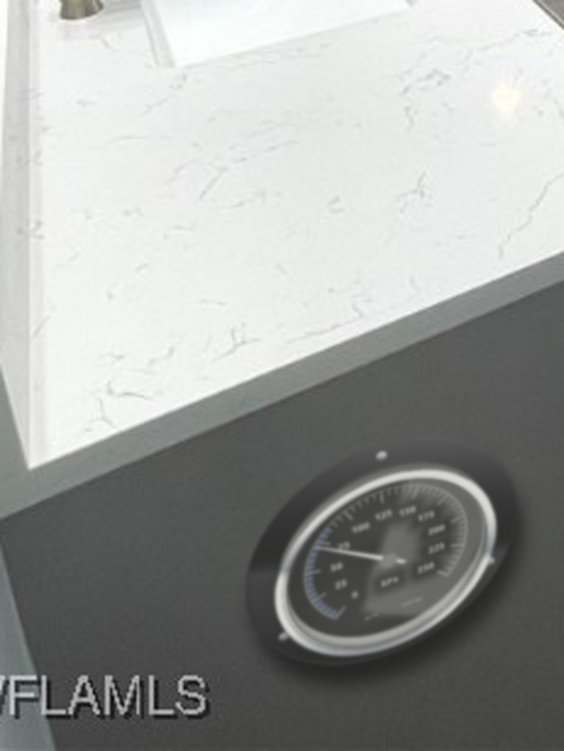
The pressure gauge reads 75 kPa
